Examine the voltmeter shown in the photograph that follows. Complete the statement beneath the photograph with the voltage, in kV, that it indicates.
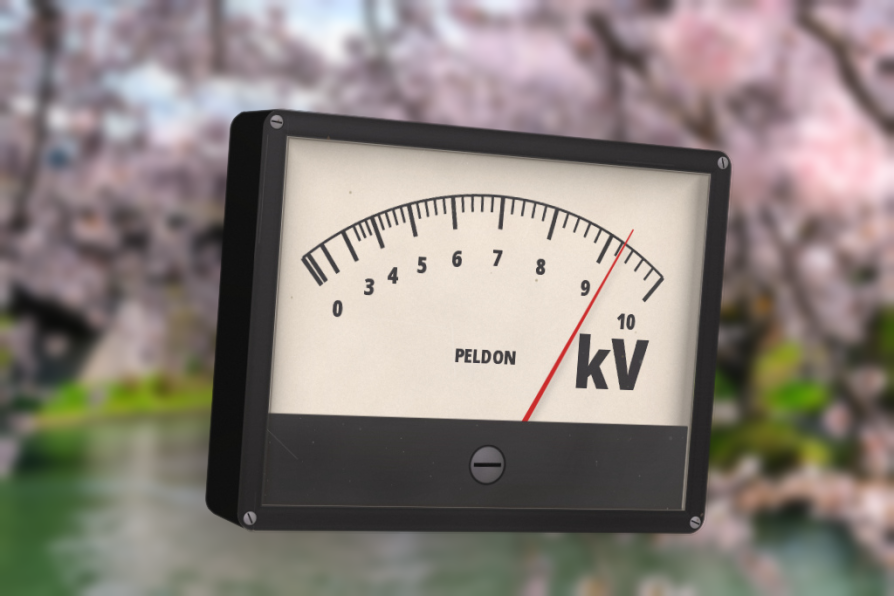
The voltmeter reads 9.2 kV
